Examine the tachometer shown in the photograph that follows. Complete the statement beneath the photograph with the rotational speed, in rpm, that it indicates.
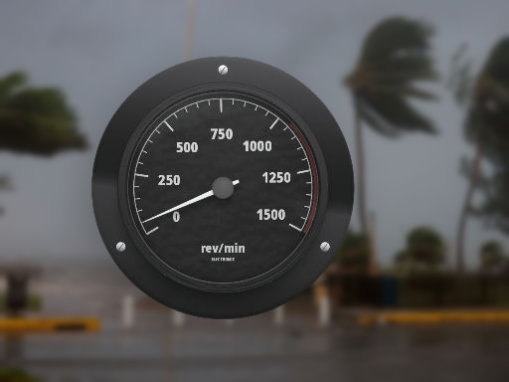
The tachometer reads 50 rpm
